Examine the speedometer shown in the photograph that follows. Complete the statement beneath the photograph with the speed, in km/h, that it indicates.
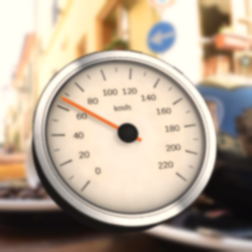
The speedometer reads 65 km/h
